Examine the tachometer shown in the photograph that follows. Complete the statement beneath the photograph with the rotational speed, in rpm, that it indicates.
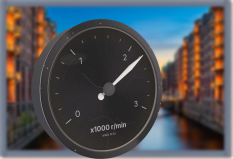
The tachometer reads 2200 rpm
